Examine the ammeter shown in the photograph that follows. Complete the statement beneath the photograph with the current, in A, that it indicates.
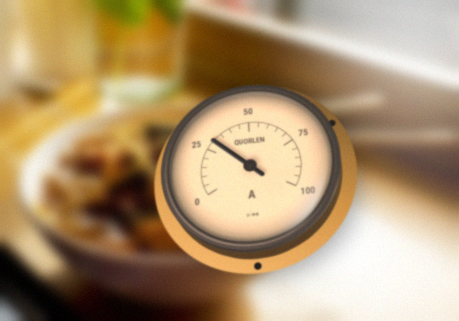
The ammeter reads 30 A
